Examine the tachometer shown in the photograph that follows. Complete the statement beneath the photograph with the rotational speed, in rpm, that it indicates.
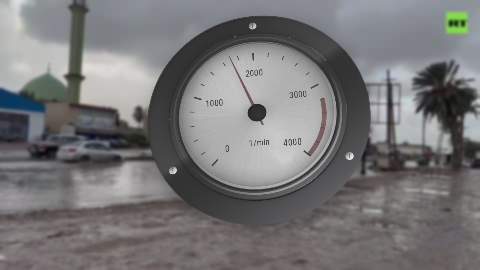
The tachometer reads 1700 rpm
